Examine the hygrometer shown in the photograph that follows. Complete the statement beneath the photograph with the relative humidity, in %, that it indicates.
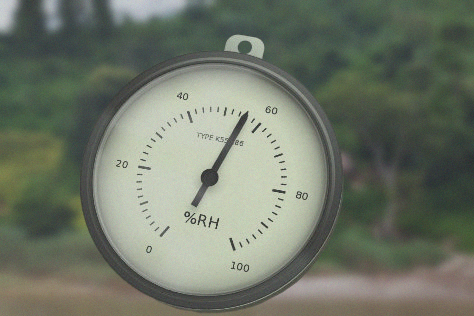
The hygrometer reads 56 %
